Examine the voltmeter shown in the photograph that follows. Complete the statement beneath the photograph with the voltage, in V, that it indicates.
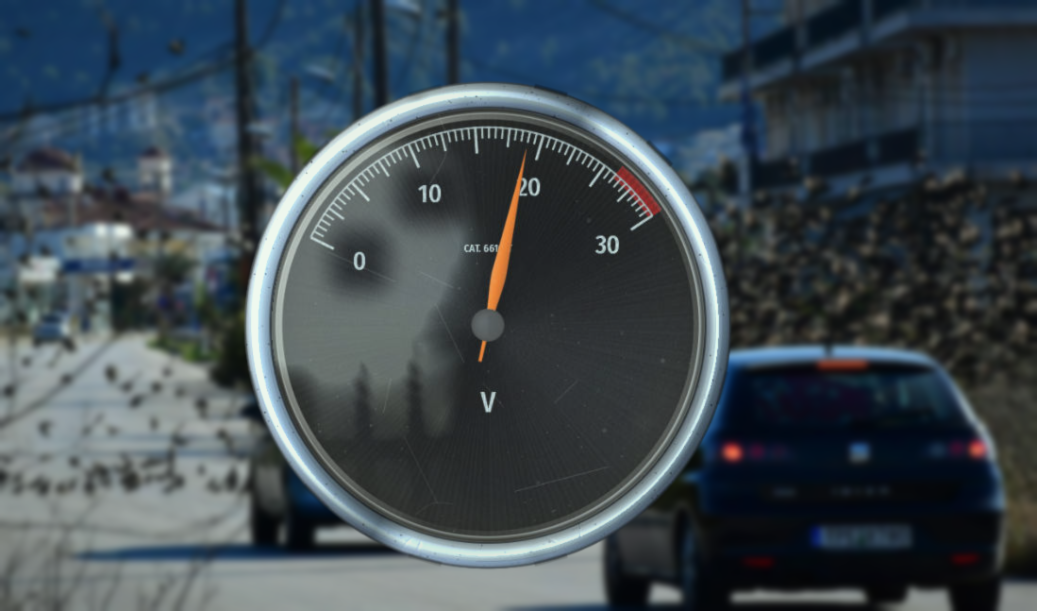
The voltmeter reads 19 V
